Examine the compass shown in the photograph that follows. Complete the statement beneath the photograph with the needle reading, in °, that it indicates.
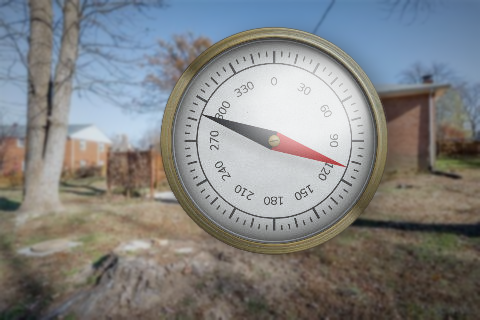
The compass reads 110 °
